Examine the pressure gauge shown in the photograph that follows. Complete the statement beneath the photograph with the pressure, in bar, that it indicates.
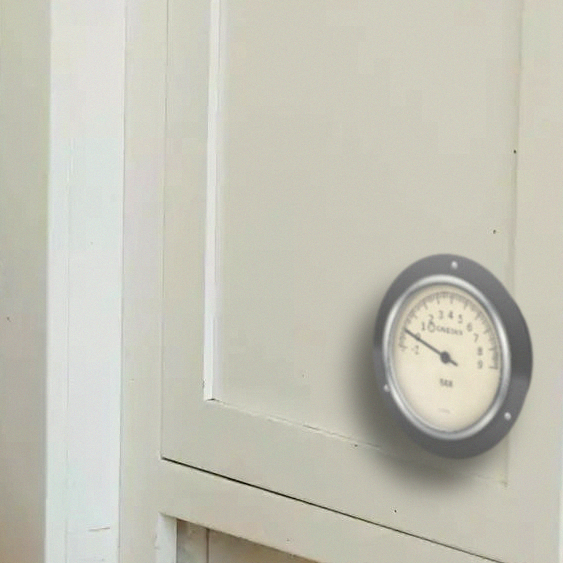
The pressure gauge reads 0 bar
